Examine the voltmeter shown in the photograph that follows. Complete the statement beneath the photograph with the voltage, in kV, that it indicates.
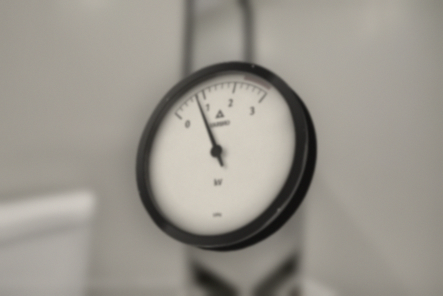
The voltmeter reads 0.8 kV
